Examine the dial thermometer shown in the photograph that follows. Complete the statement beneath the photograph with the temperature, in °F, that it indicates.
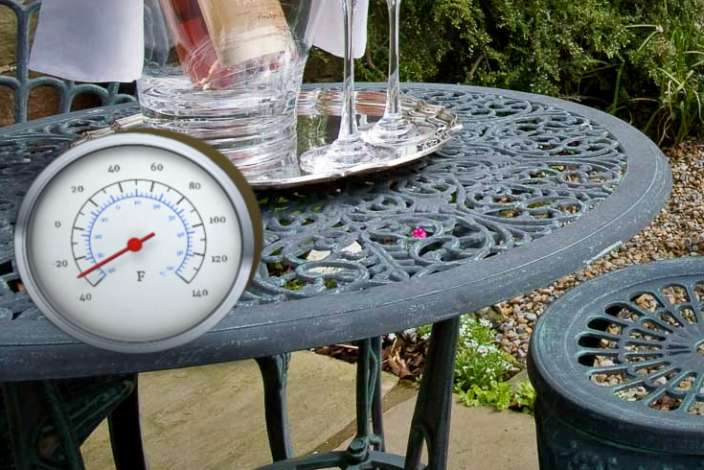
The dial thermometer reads -30 °F
